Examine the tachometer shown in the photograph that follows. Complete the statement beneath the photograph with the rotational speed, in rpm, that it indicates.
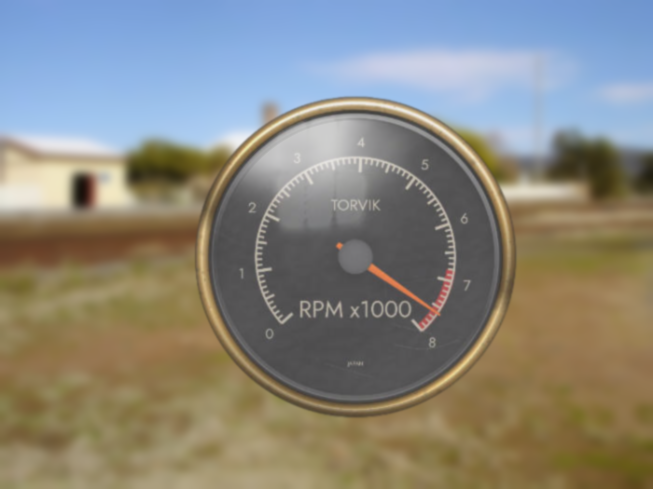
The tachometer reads 7600 rpm
